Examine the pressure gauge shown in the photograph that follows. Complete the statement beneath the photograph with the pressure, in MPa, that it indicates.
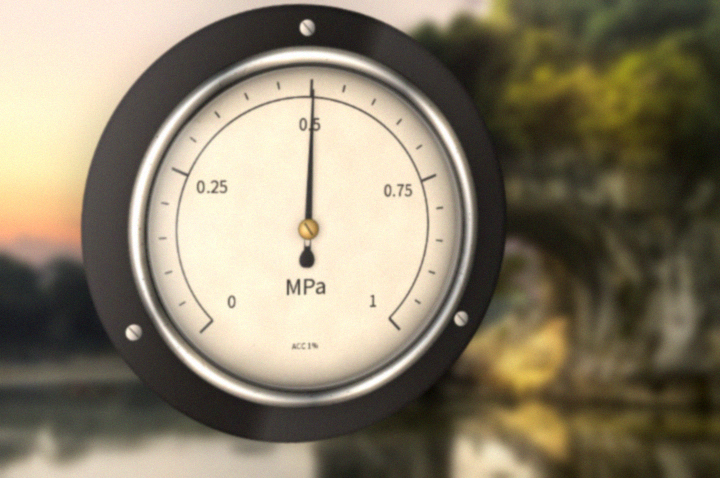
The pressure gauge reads 0.5 MPa
